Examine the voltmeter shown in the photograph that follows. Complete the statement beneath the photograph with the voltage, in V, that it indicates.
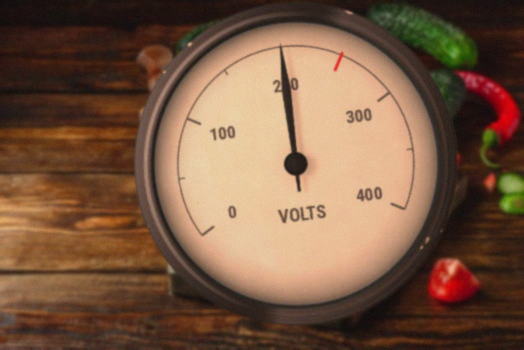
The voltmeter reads 200 V
